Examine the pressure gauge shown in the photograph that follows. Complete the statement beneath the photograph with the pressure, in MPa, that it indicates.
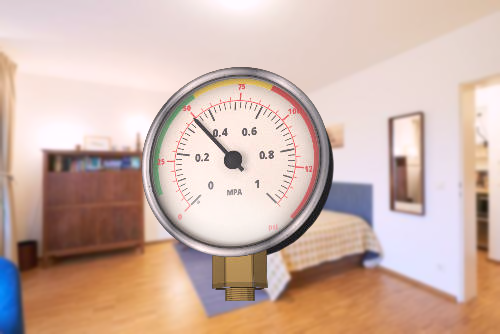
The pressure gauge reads 0.34 MPa
